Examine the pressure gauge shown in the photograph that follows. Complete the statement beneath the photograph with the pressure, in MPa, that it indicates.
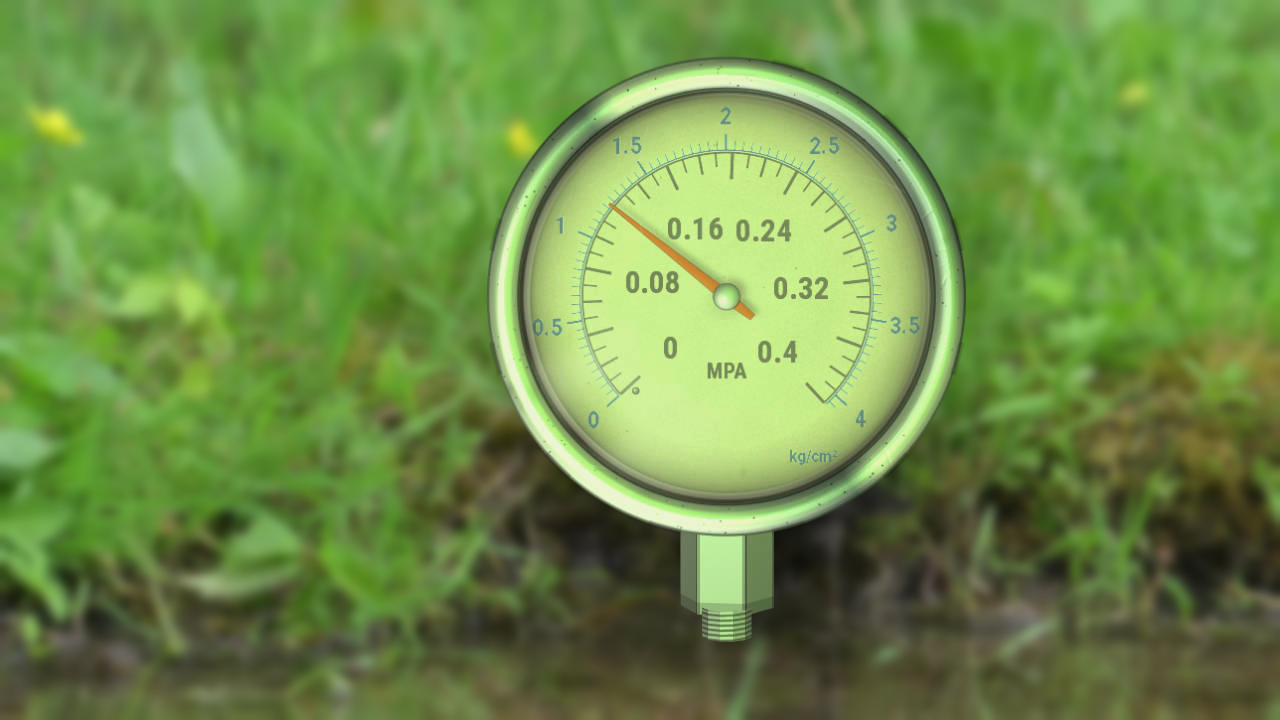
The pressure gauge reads 0.12 MPa
